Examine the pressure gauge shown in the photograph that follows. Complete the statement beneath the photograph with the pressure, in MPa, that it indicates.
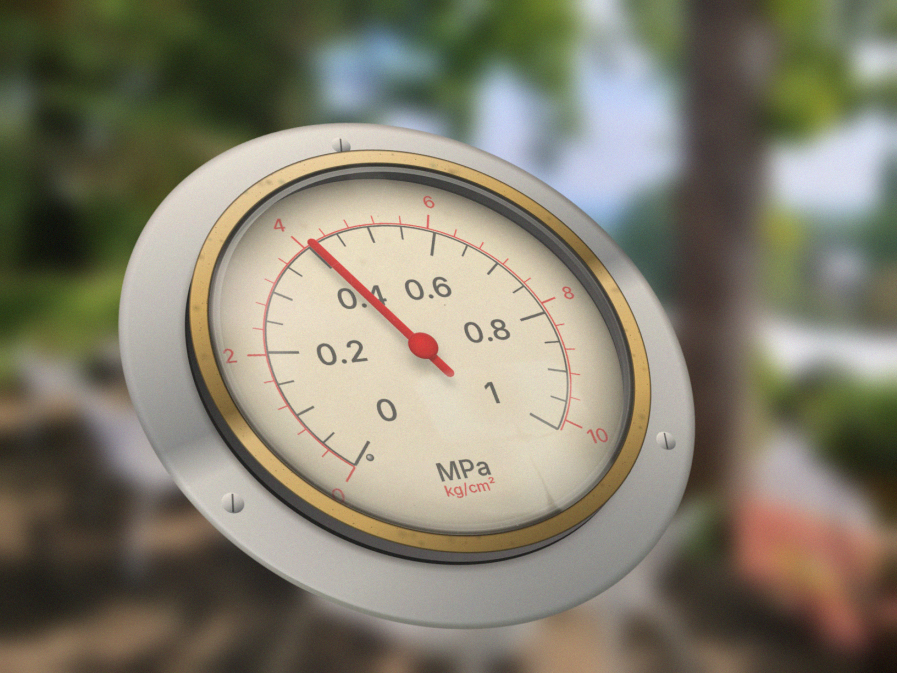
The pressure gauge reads 0.4 MPa
